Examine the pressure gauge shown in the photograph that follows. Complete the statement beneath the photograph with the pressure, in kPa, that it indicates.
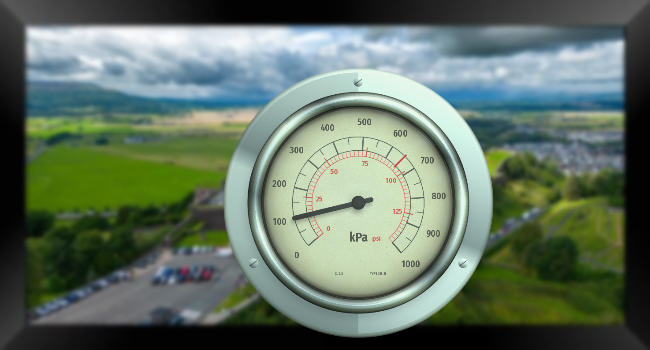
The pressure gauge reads 100 kPa
